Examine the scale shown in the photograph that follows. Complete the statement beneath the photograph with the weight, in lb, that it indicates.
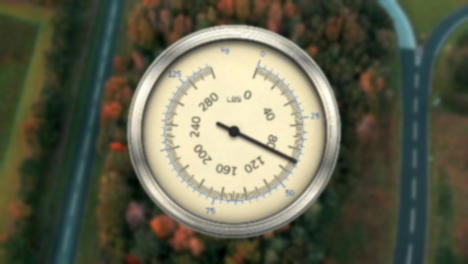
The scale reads 90 lb
